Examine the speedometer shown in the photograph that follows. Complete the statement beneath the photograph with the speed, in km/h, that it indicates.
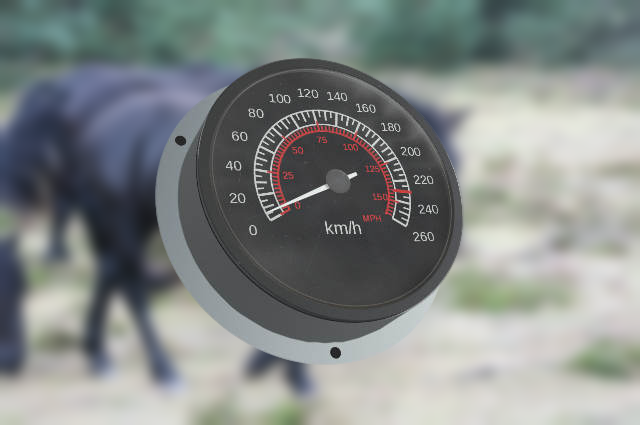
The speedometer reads 5 km/h
